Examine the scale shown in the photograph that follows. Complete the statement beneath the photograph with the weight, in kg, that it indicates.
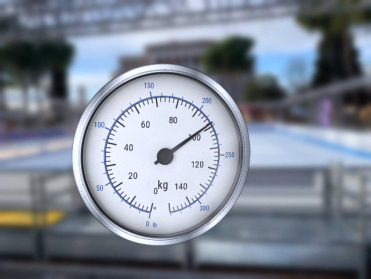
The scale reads 98 kg
